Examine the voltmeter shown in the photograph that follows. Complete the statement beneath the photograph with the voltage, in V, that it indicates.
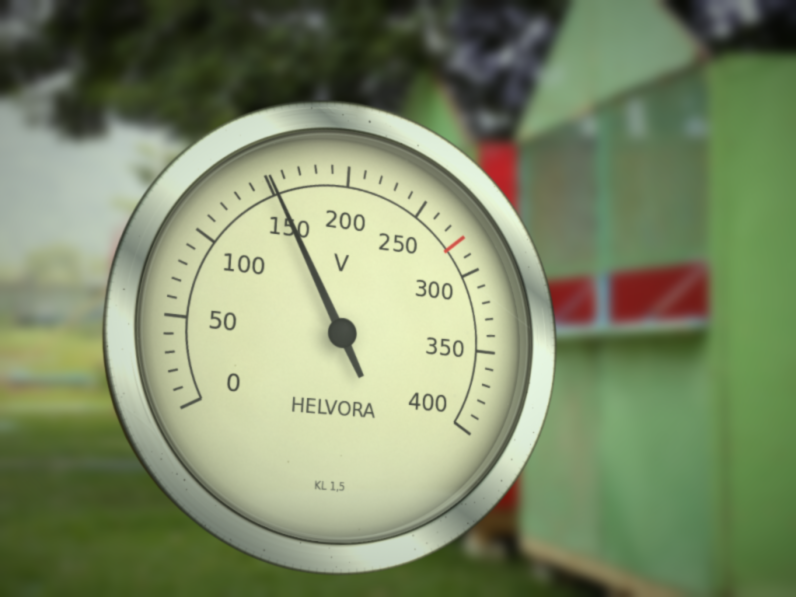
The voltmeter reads 150 V
